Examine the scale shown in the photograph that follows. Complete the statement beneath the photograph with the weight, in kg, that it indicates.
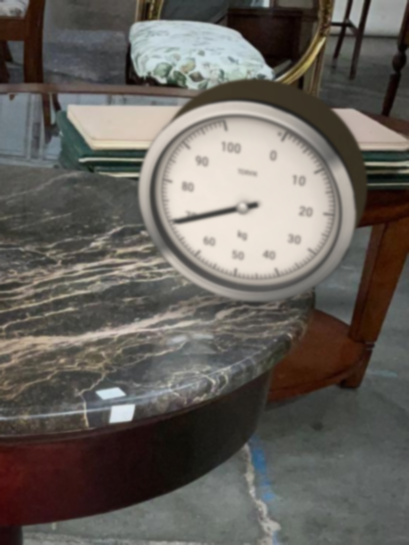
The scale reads 70 kg
